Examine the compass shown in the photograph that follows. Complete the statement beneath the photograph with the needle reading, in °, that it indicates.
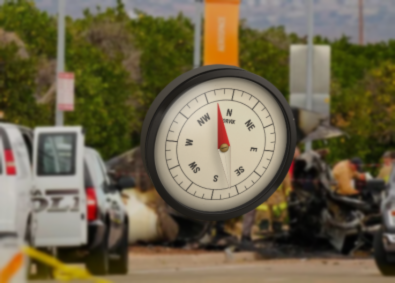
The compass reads 340 °
